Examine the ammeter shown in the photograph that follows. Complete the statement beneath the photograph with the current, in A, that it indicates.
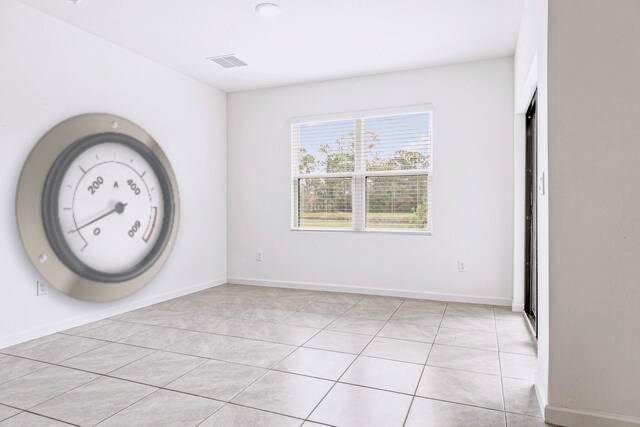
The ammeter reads 50 A
